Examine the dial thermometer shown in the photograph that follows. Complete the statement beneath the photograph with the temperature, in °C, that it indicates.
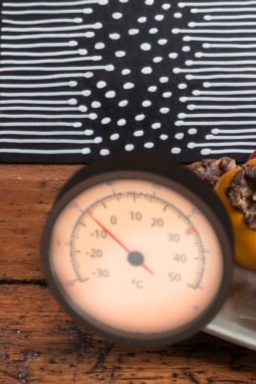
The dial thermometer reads -5 °C
